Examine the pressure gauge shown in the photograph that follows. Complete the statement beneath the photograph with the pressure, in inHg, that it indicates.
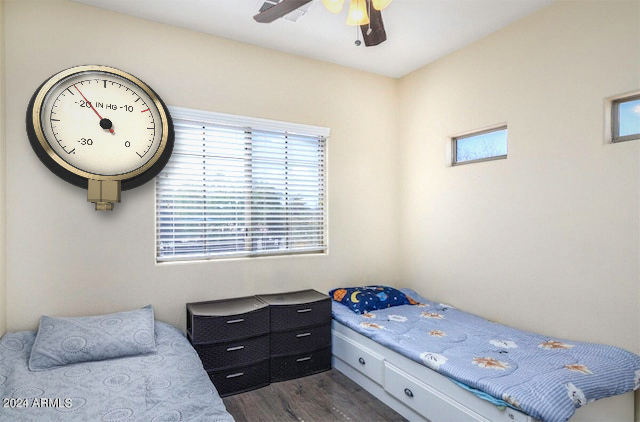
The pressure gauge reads -19 inHg
